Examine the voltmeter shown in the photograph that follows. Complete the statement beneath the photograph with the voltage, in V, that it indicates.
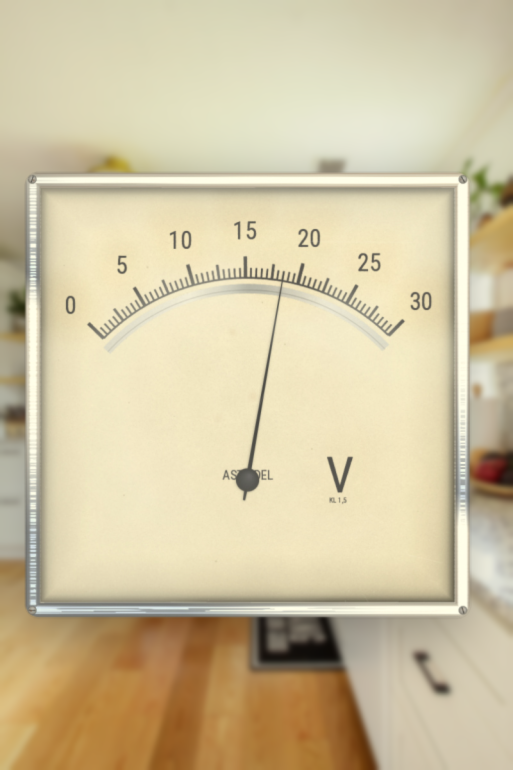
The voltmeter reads 18.5 V
